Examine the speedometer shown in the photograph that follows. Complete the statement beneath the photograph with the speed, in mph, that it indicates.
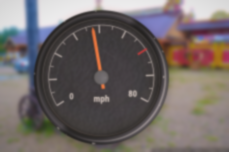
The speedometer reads 37.5 mph
